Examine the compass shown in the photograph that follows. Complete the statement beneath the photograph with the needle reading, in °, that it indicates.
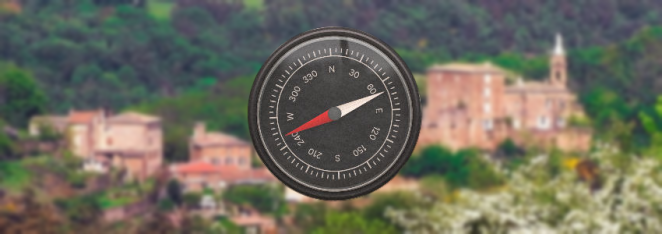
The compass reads 250 °
